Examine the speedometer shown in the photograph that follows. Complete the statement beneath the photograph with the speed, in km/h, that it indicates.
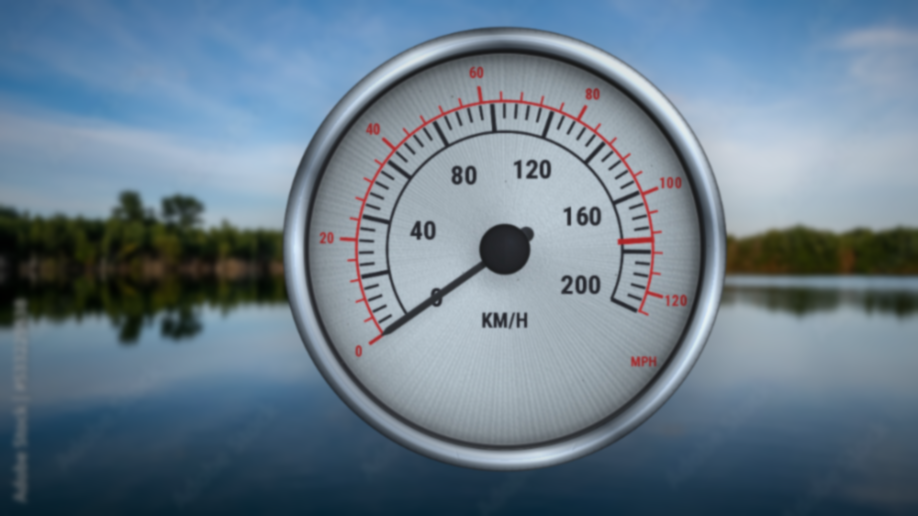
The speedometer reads 0 km/h
